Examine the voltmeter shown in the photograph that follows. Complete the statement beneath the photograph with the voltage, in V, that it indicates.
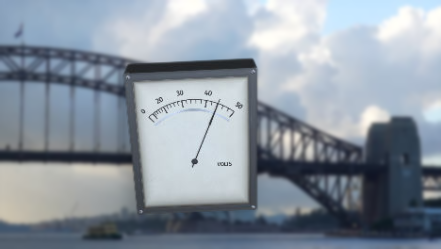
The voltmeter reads 44 V
